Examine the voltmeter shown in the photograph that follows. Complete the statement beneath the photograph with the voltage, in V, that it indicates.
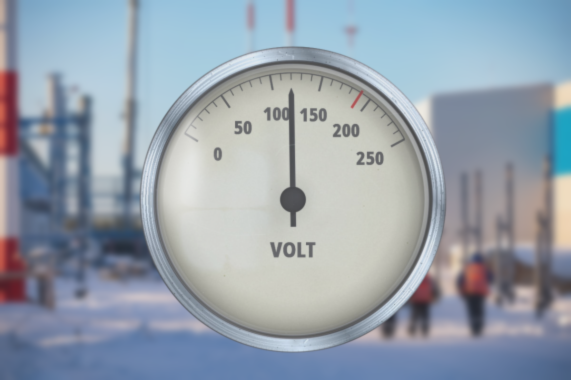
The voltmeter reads 120 V
